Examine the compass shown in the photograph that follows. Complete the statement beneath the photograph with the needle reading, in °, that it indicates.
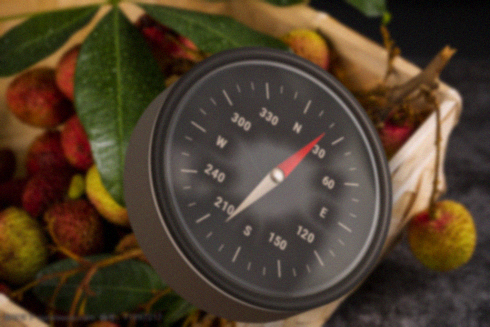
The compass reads 20 °
